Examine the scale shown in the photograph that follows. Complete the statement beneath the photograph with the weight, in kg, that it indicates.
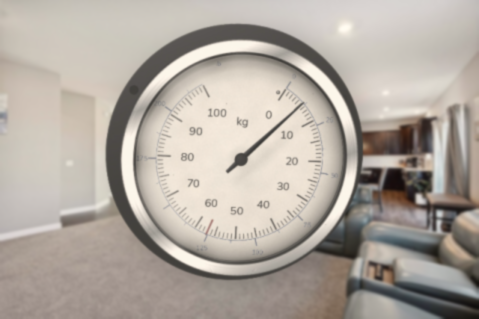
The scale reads 5 kg
